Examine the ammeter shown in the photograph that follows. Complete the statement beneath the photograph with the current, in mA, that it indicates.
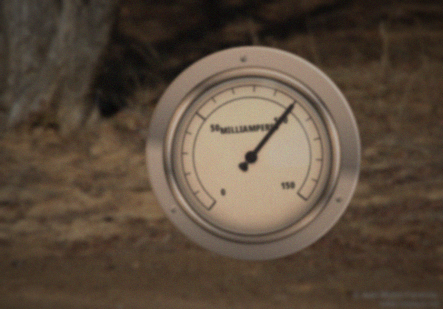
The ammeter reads 100 mA
